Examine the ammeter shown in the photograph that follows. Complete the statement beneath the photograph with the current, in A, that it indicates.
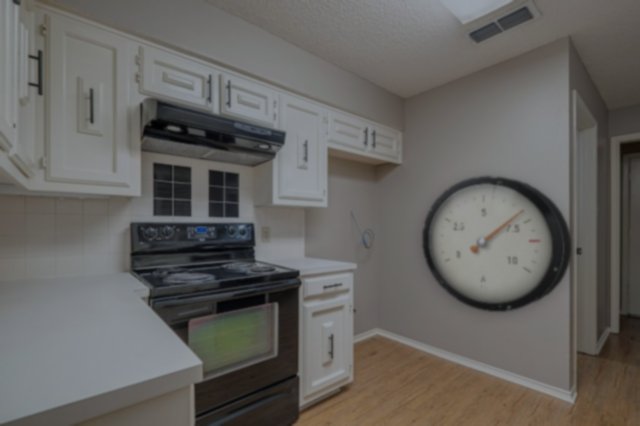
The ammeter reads 7 A
